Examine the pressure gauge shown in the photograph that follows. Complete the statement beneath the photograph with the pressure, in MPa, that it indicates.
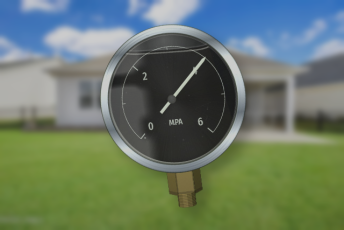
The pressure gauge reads 4 MPa
